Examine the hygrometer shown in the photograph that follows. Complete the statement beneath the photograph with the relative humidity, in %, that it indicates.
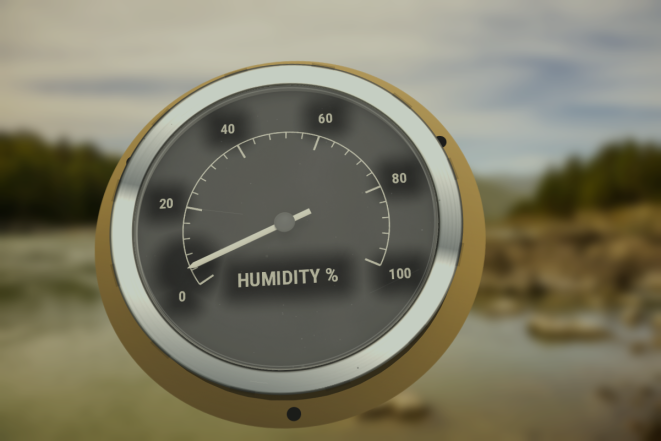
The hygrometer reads 4 %
